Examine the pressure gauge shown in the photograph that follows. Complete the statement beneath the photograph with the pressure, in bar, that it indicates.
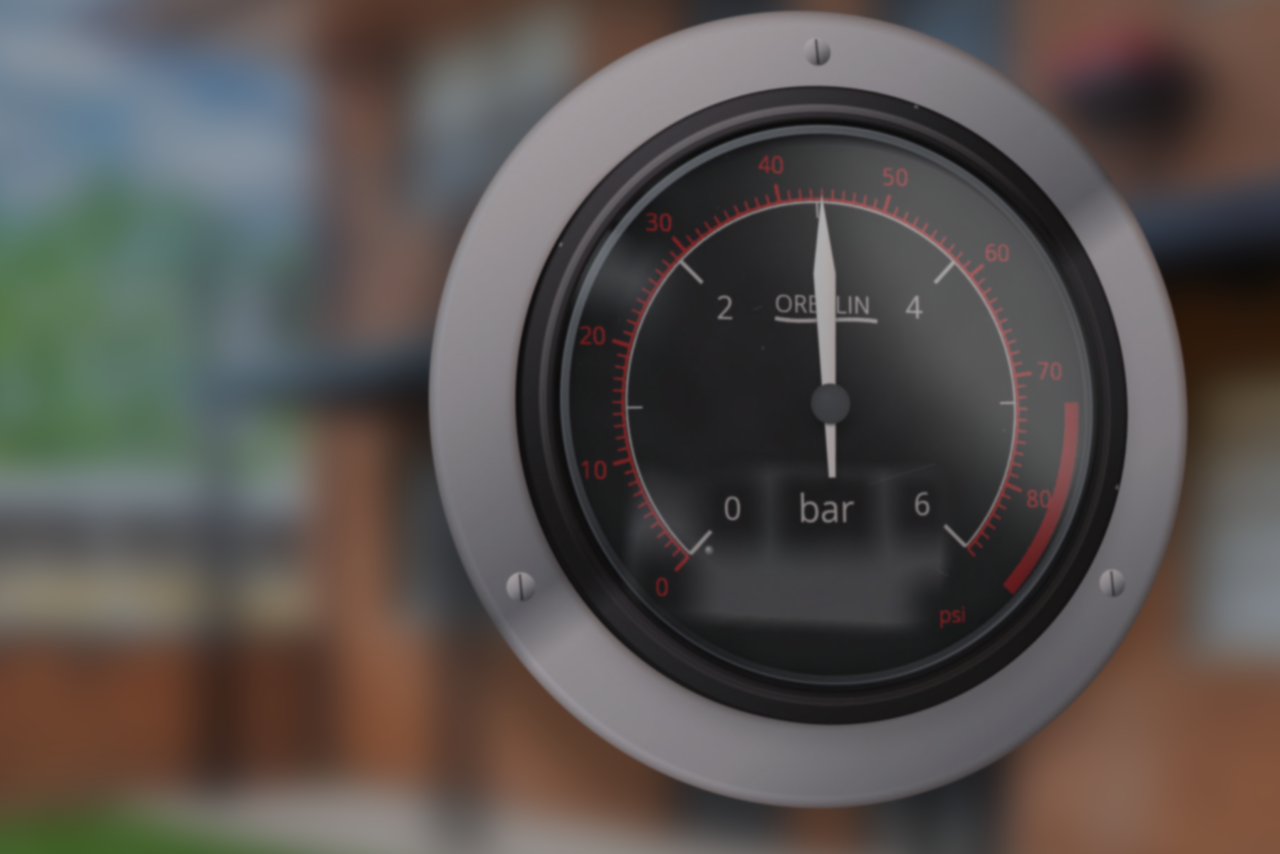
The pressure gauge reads 3 bar
